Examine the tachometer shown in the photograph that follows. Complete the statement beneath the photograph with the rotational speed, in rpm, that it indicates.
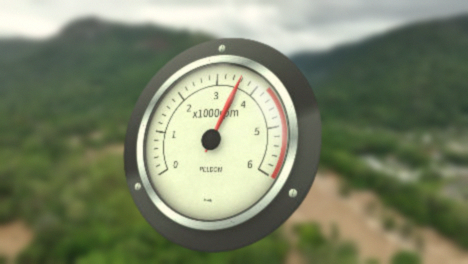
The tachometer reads 3600 rpm
